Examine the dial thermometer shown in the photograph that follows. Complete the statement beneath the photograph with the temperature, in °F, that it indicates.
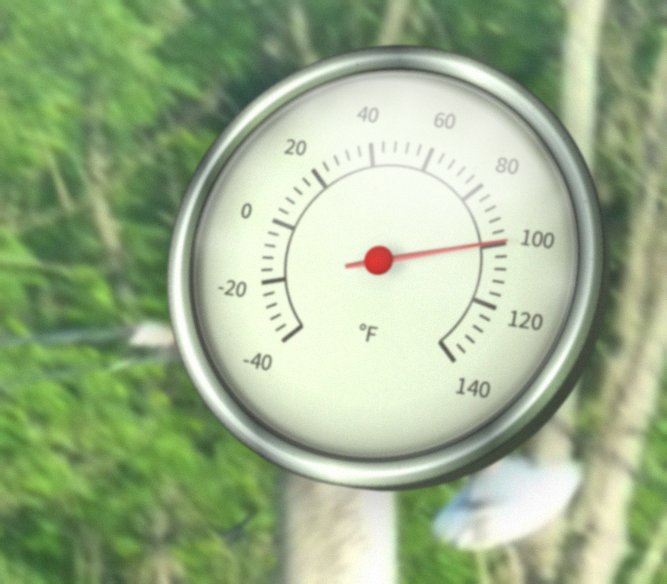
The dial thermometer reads 100 °F
